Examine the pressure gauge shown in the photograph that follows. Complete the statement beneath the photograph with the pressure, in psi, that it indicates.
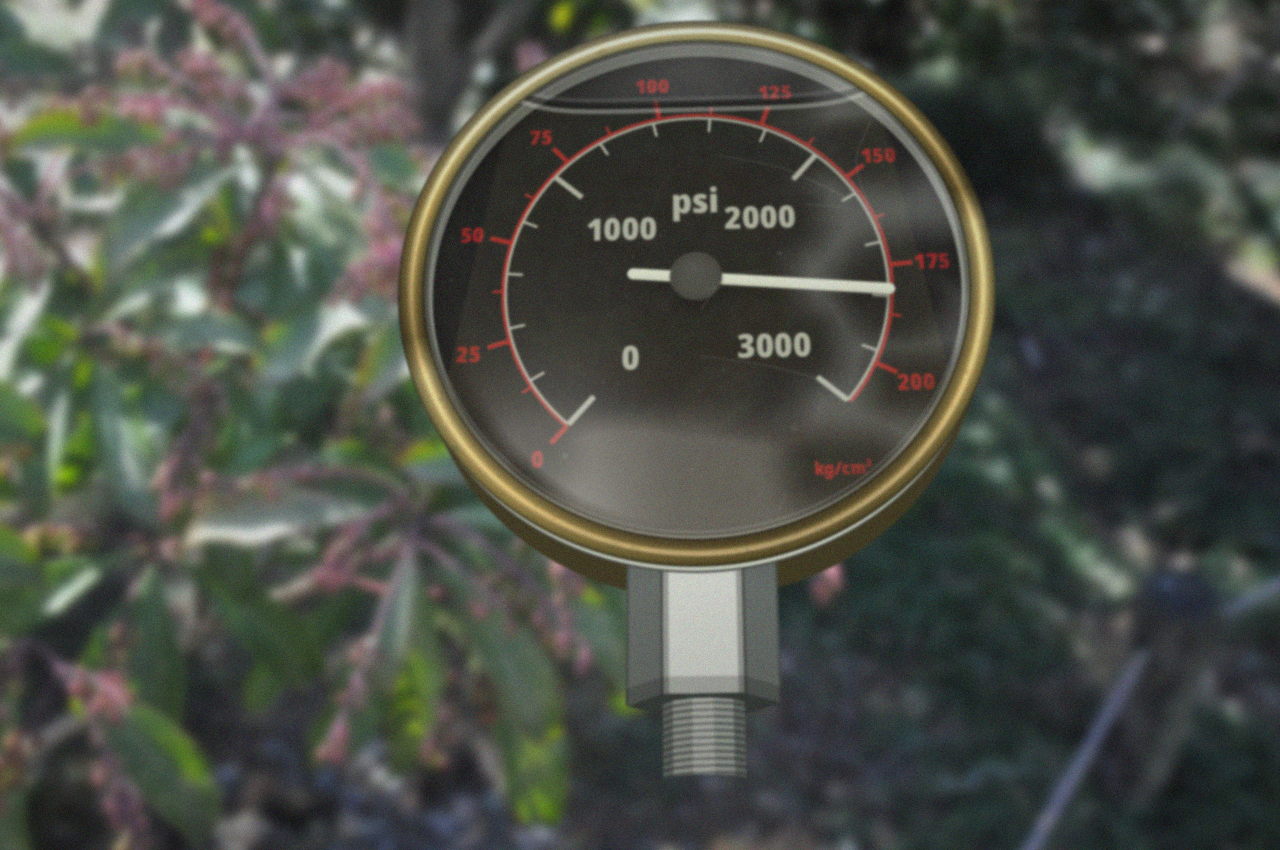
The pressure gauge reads 2600 psi
